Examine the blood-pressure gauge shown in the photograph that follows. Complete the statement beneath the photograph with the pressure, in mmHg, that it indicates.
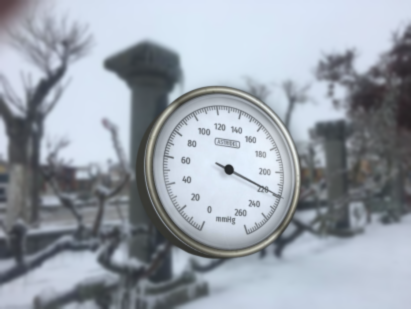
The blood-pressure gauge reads 220 mmHg
